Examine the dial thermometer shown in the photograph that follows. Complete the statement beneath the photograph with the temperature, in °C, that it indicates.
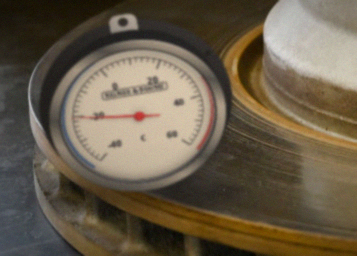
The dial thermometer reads -20 °C
